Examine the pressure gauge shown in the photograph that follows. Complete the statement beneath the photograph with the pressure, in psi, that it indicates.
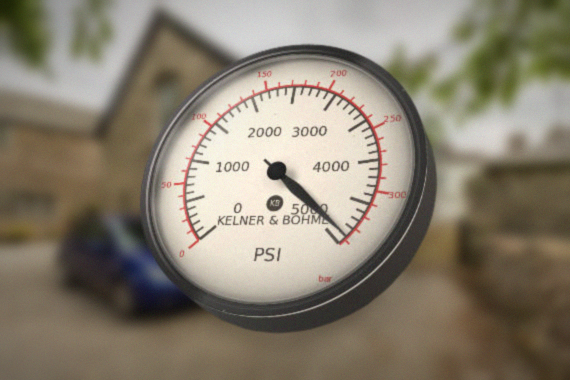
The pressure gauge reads 4900 psi
